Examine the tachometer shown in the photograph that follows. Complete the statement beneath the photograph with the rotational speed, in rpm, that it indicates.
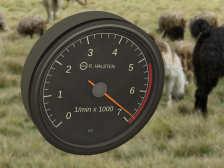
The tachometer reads 6800 rpm
